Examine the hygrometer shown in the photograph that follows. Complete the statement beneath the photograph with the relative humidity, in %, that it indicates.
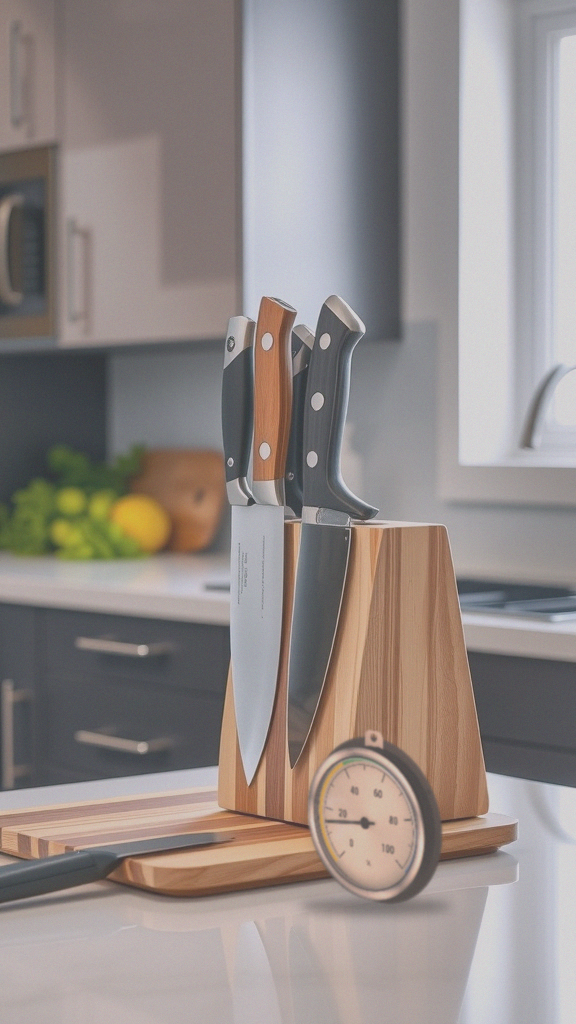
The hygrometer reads 15 %
